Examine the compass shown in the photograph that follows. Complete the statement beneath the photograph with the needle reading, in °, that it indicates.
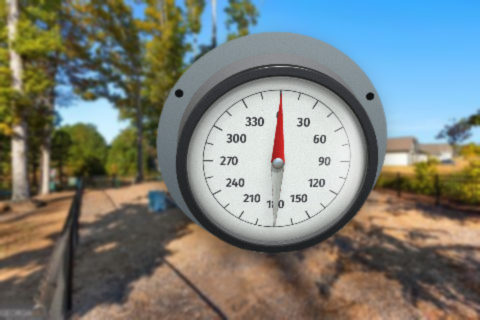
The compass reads 0 °
